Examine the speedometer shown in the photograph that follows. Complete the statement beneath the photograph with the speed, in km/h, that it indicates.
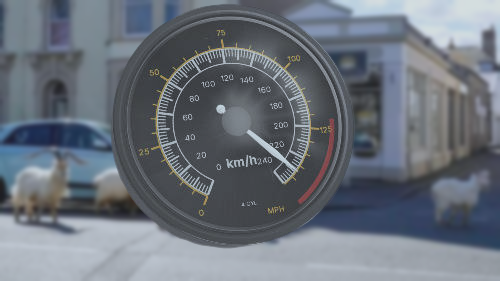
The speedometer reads 230 km/h
